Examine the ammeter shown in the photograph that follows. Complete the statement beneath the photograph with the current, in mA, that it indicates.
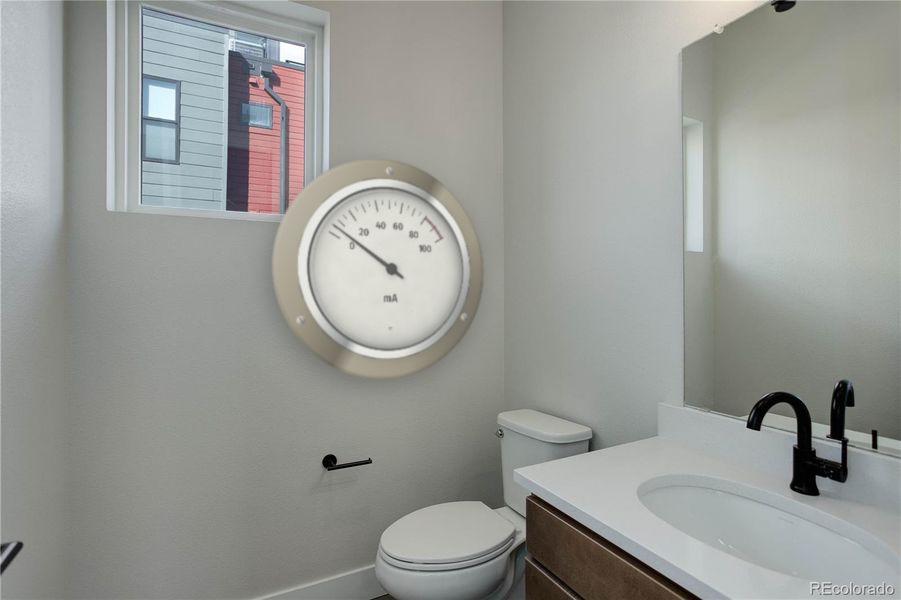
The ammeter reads 5 mA
